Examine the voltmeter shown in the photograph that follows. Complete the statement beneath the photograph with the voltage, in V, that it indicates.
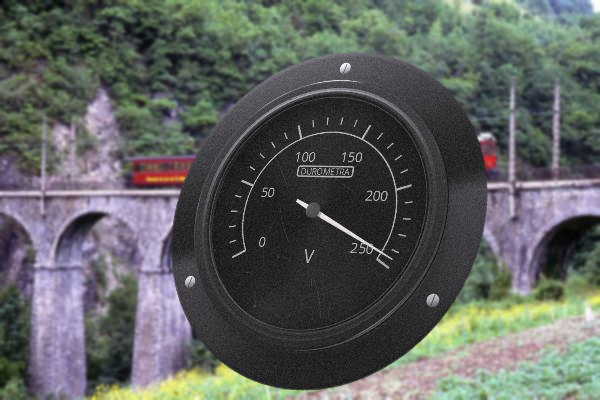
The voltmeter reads 245 V
